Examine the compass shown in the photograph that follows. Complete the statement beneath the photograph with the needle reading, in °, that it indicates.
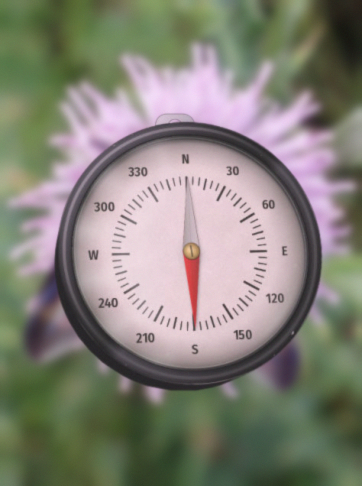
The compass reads 180 °
